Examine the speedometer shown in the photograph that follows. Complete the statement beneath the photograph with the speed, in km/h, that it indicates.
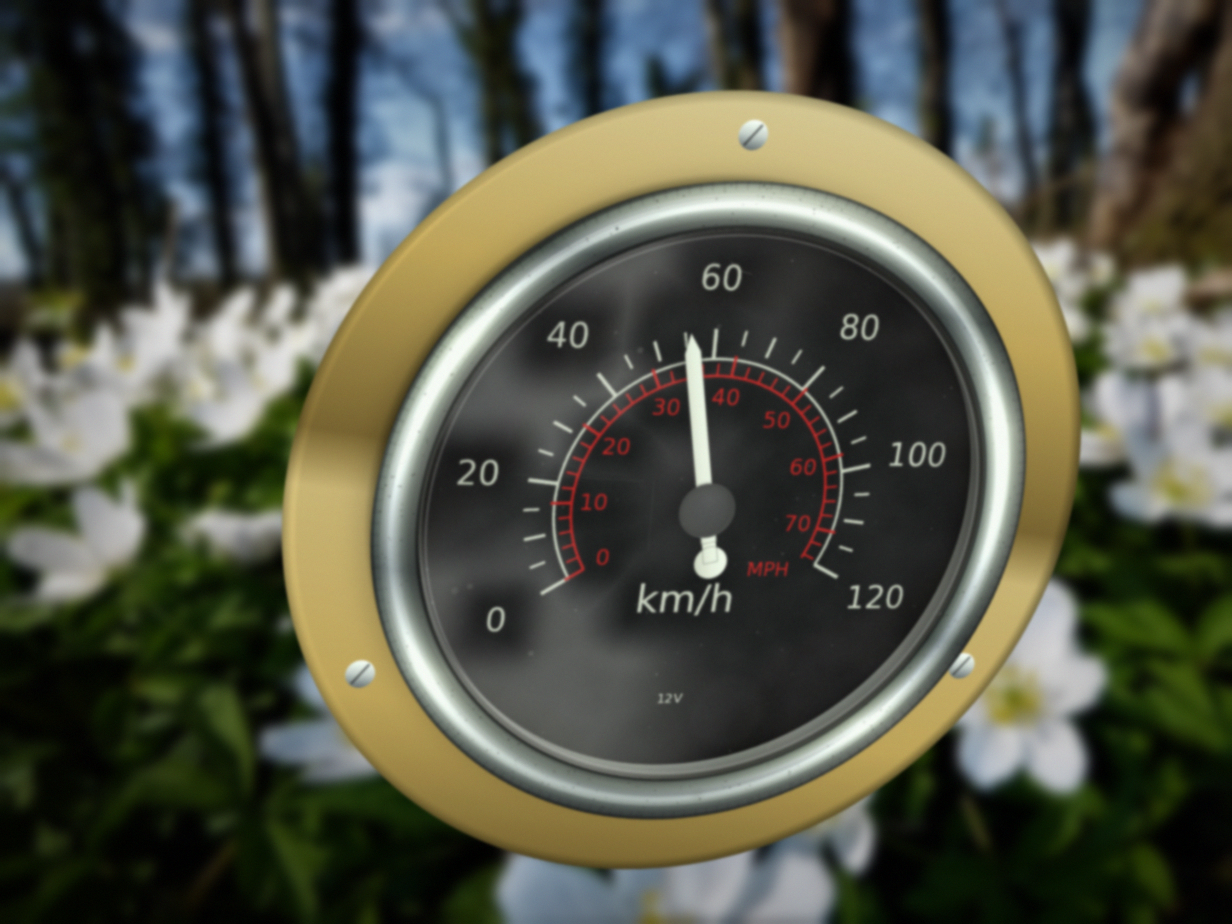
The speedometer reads 55 km/h
